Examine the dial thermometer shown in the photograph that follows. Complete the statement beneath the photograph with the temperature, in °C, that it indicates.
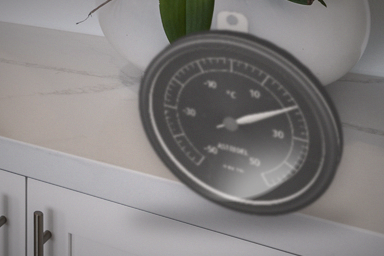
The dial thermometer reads 20 °C
